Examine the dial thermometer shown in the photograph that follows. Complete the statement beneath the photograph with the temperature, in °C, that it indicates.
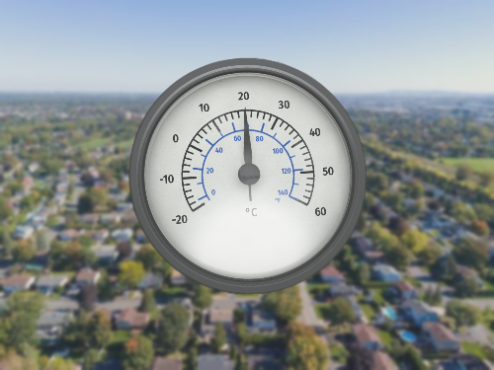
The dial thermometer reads 20 °C
